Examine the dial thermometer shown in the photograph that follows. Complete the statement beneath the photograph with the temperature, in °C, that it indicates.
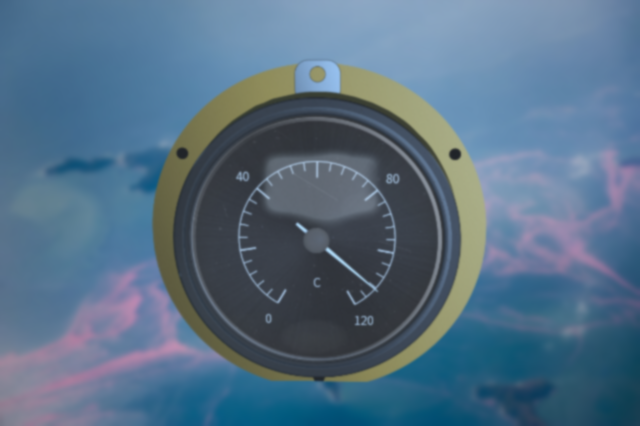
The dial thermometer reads 112 °C
